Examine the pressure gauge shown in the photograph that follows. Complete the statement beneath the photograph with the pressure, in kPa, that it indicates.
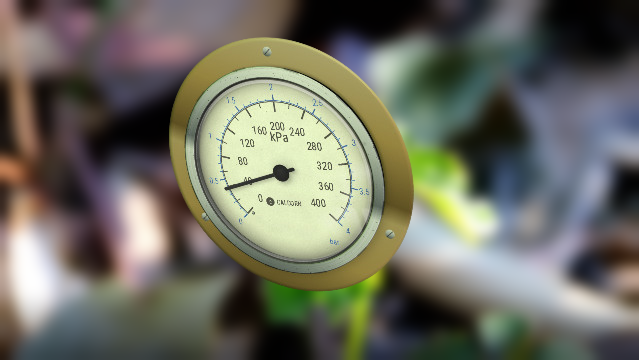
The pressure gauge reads 40 kPa
